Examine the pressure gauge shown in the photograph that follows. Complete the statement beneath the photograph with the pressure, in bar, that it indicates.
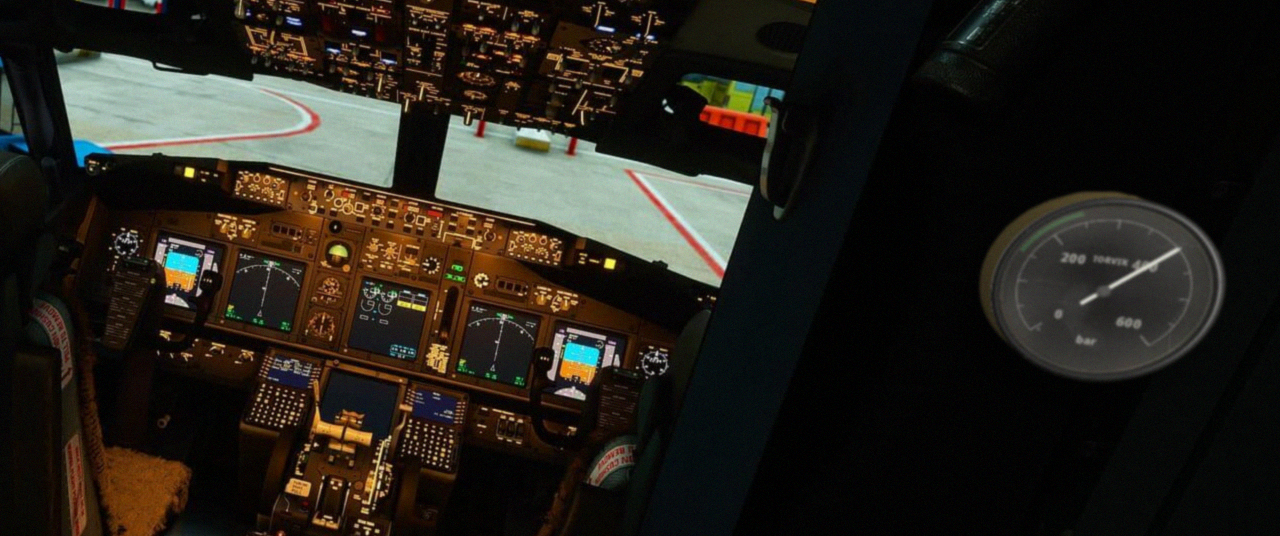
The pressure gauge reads 400 bar
